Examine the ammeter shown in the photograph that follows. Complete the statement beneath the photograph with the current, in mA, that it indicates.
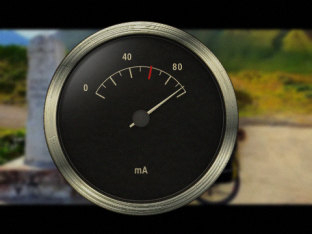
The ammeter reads 95 mA
